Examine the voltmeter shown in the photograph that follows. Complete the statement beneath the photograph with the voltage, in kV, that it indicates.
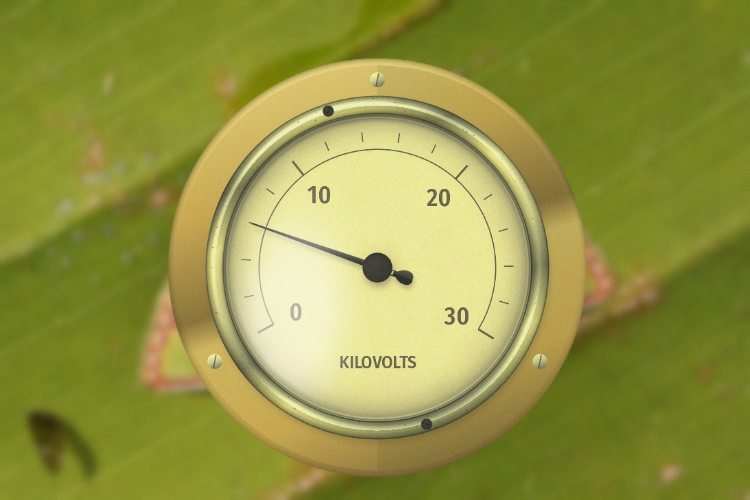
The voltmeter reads 6 kV
